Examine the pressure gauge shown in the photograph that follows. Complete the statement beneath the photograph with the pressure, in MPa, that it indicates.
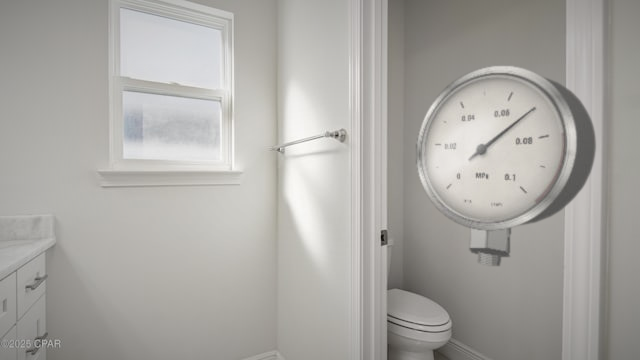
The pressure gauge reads 0.07 MPa
